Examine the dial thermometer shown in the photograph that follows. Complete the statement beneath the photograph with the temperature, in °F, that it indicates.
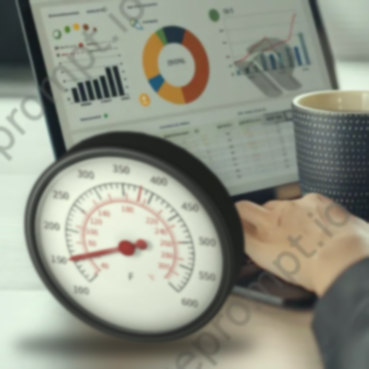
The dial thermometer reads 150 °F
